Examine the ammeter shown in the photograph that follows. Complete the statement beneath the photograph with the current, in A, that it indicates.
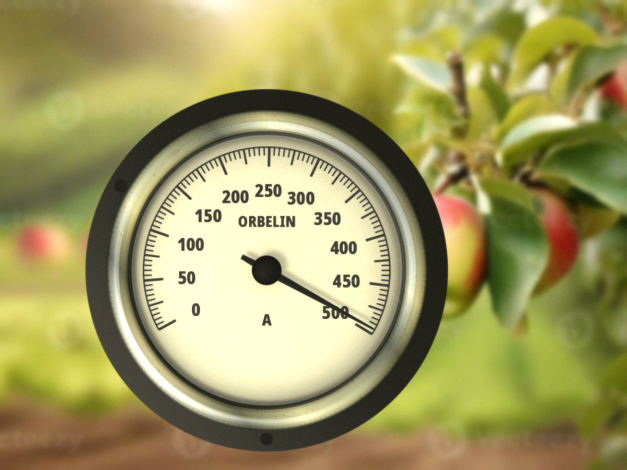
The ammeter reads 495 A
